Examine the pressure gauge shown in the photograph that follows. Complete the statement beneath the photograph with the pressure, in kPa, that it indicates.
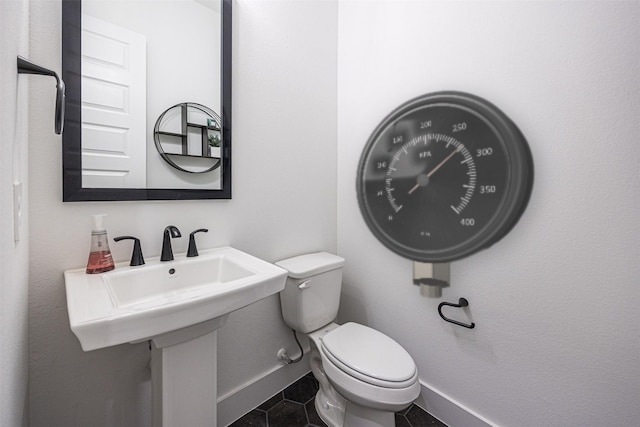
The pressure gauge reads 275 kPa
